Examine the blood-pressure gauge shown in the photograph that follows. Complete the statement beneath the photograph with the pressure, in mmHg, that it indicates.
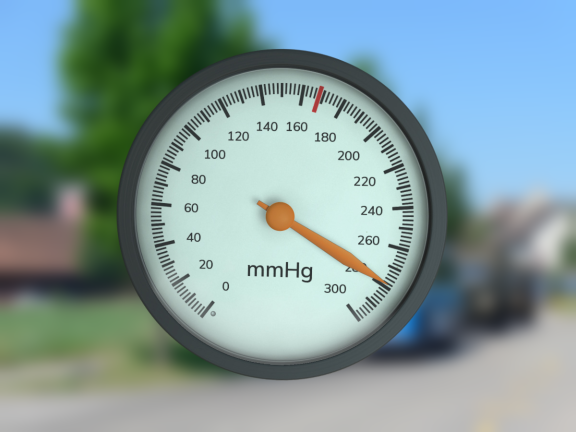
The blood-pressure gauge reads 278 mmHg
